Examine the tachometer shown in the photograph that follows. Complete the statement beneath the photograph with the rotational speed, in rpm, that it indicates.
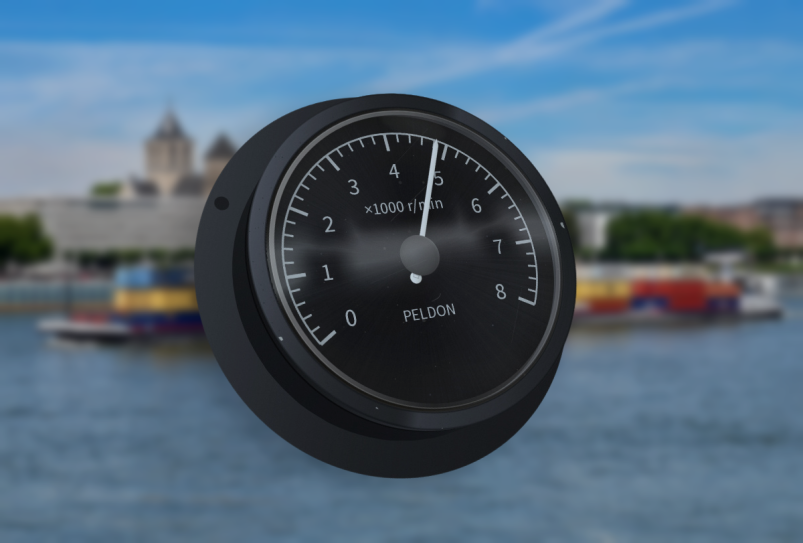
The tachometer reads 4800 rpm
